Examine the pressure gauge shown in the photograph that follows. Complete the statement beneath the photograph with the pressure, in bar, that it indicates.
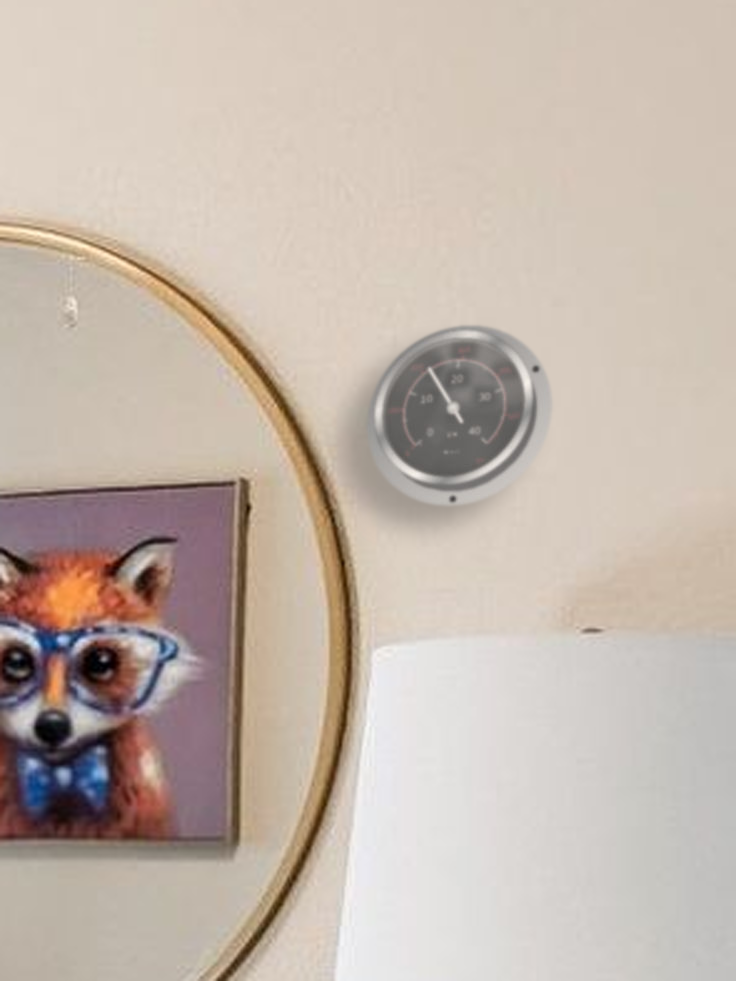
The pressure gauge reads 15 bar
